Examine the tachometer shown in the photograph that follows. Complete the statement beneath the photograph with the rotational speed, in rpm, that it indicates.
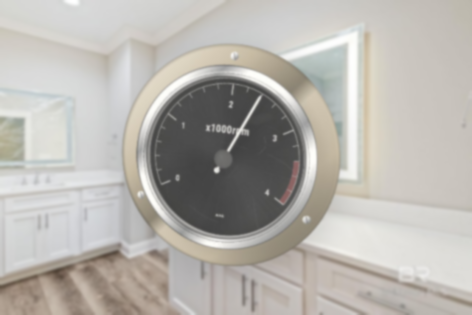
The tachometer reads 2400 rpm
